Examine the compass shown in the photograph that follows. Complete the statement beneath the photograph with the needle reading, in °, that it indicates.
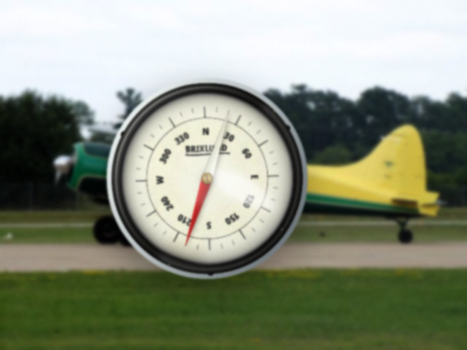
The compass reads 200 °
